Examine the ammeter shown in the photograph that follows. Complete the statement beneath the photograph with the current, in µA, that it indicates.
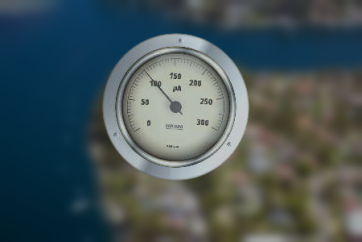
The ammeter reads 100 µA
